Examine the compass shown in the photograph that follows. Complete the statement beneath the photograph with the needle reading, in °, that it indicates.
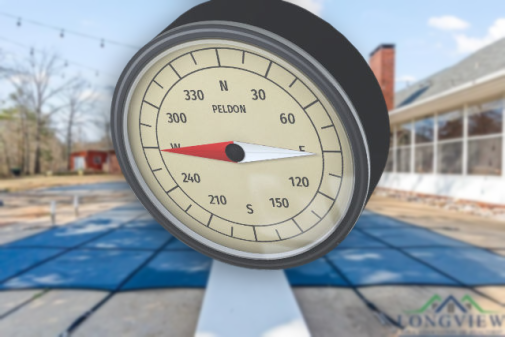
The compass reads 270 °
